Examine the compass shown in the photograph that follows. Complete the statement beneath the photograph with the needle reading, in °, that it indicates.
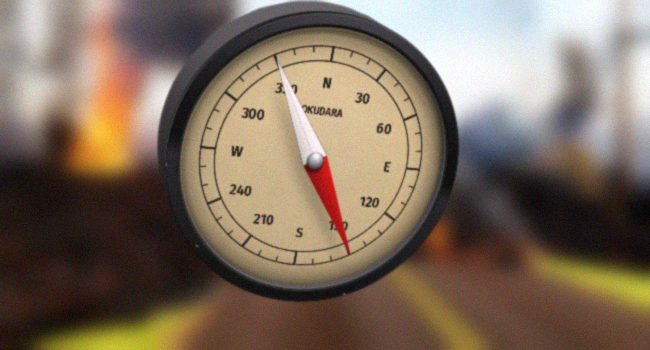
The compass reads 150 °
